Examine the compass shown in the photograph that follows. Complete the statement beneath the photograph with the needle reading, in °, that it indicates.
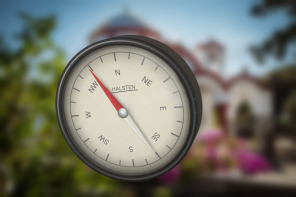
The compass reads 330 °
